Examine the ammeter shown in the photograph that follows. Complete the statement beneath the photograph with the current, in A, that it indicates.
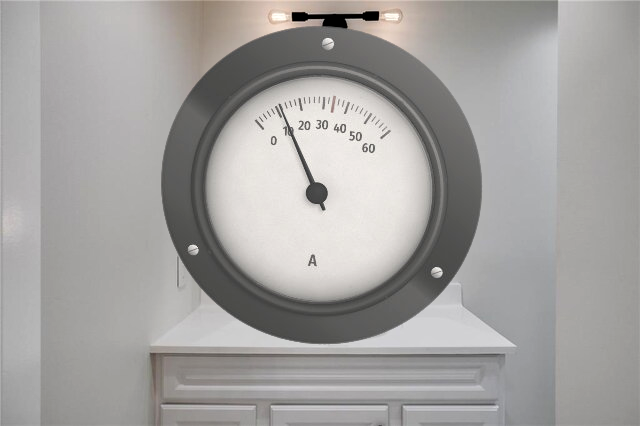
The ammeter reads 12 A
